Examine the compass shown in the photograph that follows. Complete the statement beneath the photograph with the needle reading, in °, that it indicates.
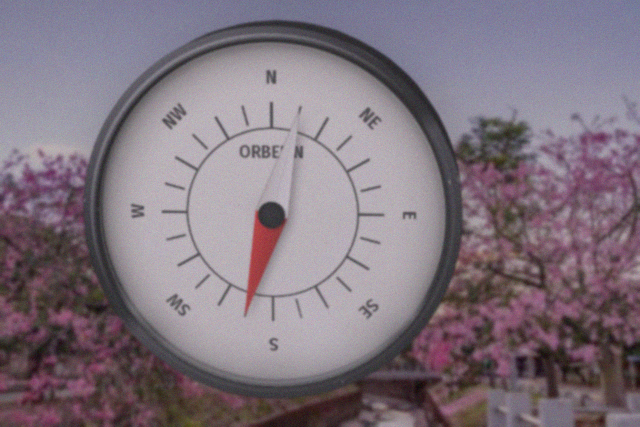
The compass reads 195 °
